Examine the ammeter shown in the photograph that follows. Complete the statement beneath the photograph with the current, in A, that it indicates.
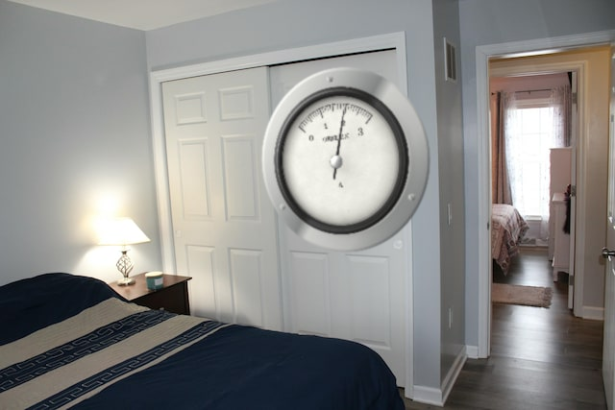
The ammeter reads 2 A
